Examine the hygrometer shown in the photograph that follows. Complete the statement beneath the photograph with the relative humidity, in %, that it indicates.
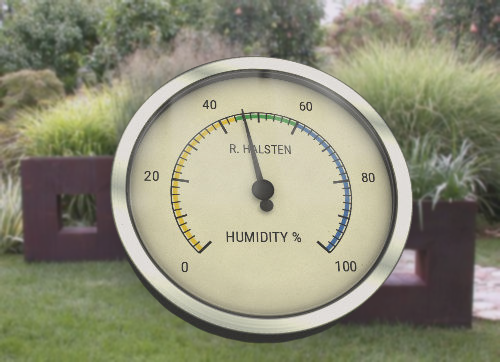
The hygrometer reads 46 %
